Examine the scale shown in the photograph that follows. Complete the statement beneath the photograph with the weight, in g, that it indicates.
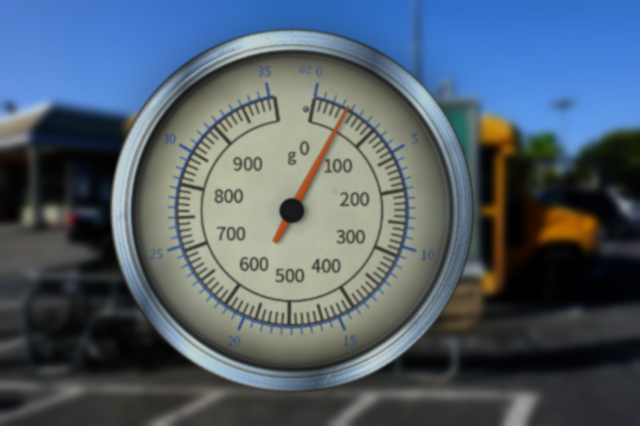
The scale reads 50 g
